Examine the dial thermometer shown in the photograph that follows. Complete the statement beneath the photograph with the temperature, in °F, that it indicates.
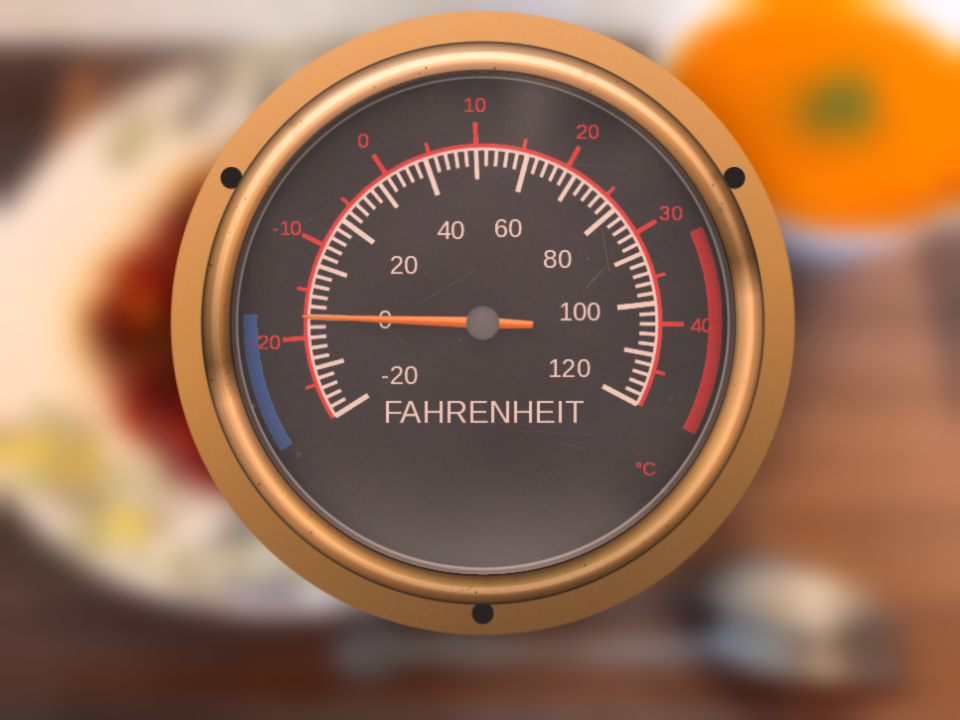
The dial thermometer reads 0 °F
